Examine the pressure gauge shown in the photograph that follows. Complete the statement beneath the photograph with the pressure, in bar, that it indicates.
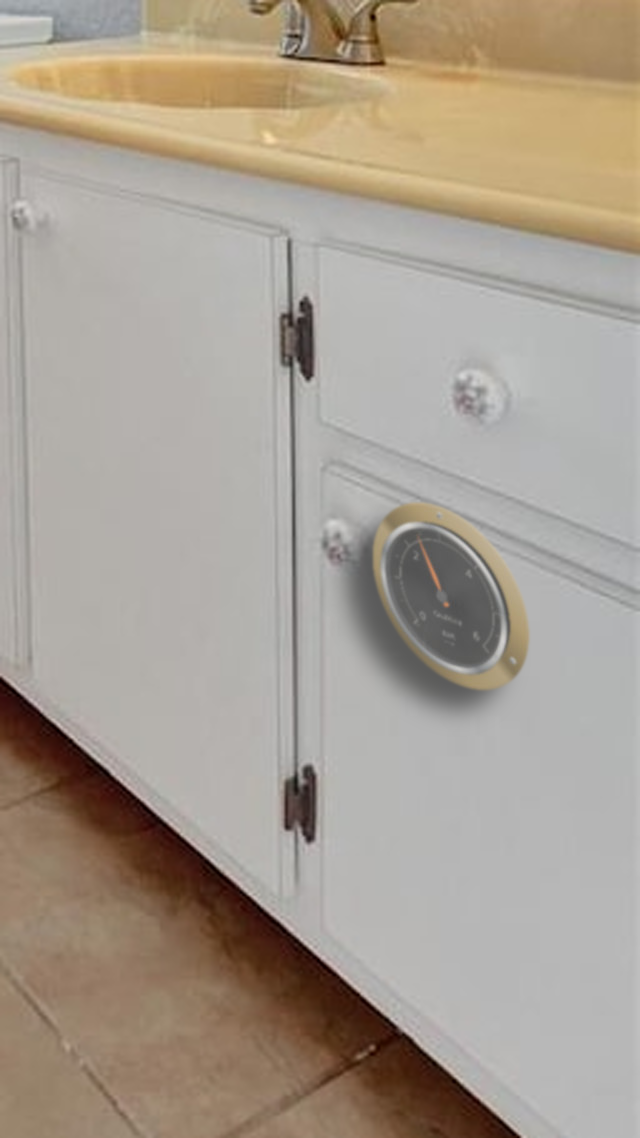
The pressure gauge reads 2.5 bar
